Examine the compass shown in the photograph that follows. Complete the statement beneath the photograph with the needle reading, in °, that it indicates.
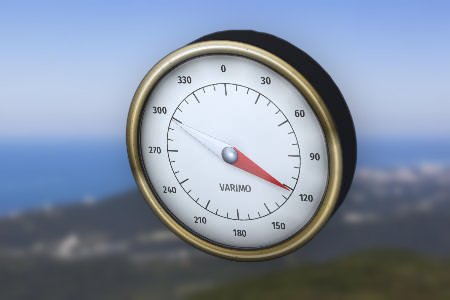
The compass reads 120 °
